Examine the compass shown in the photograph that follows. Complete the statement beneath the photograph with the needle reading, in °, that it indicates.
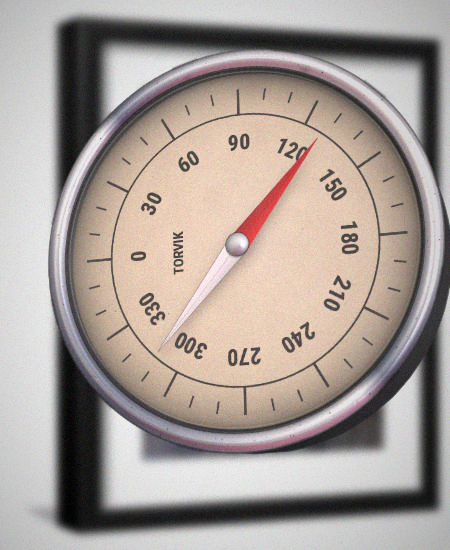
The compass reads 130 °
